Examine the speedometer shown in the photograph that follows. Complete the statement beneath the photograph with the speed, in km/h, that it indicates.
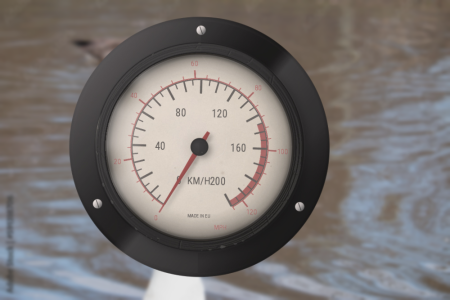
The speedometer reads 0 km/h
